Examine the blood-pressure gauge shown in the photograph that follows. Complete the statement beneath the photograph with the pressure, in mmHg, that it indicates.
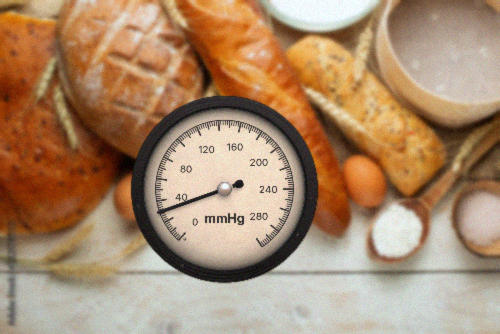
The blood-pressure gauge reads 30 mmHg
